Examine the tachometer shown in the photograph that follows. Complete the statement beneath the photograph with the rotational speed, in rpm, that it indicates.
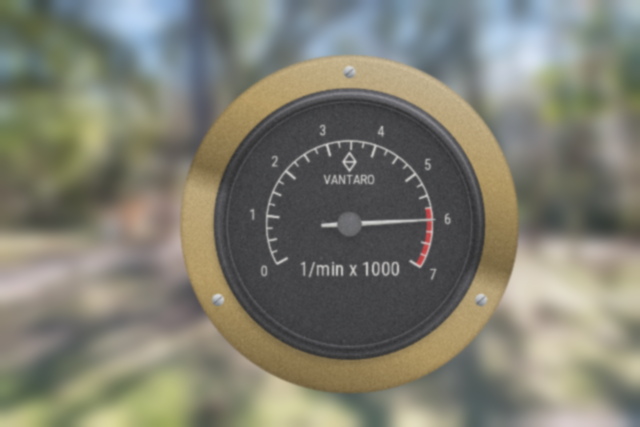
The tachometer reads 6000 rpm
